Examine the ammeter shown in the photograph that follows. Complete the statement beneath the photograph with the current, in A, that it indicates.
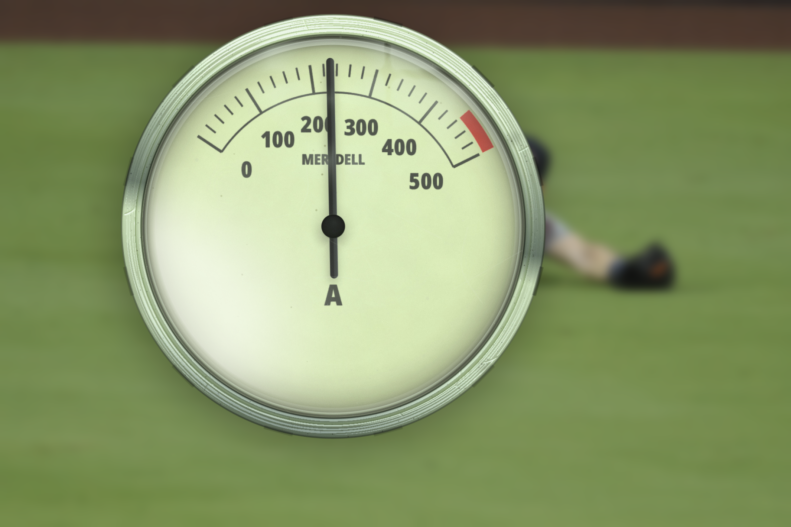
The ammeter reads 230 A
